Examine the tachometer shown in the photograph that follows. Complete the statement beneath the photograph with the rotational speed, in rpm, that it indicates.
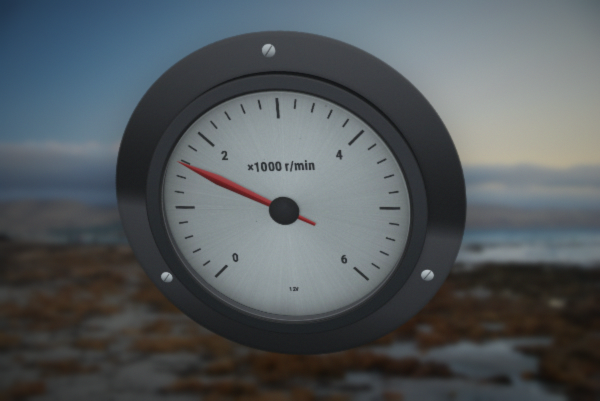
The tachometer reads 1600 rpm
